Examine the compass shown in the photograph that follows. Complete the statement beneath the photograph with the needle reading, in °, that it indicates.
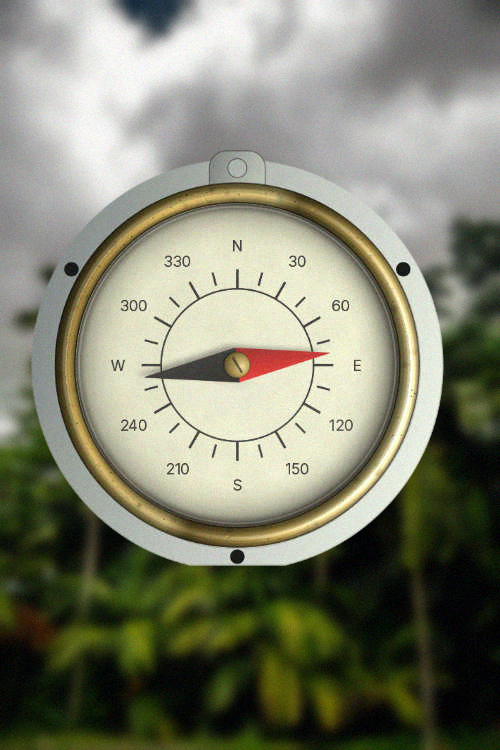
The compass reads 82.5 °
